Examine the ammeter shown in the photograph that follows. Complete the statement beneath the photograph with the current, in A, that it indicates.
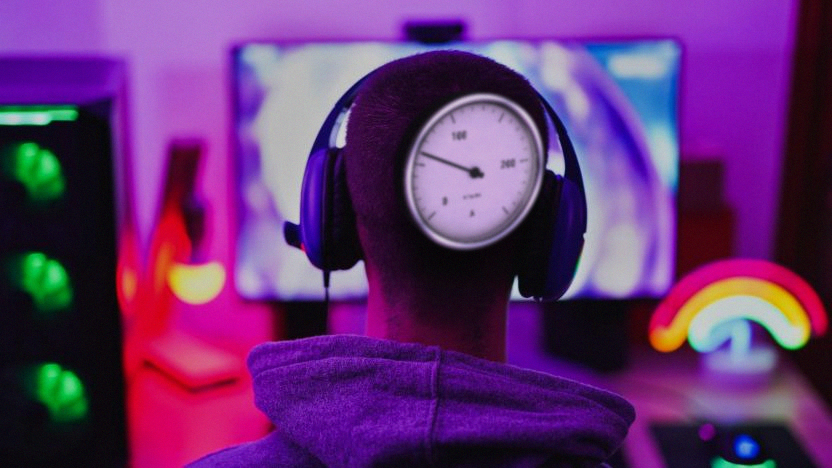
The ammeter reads 60 A
